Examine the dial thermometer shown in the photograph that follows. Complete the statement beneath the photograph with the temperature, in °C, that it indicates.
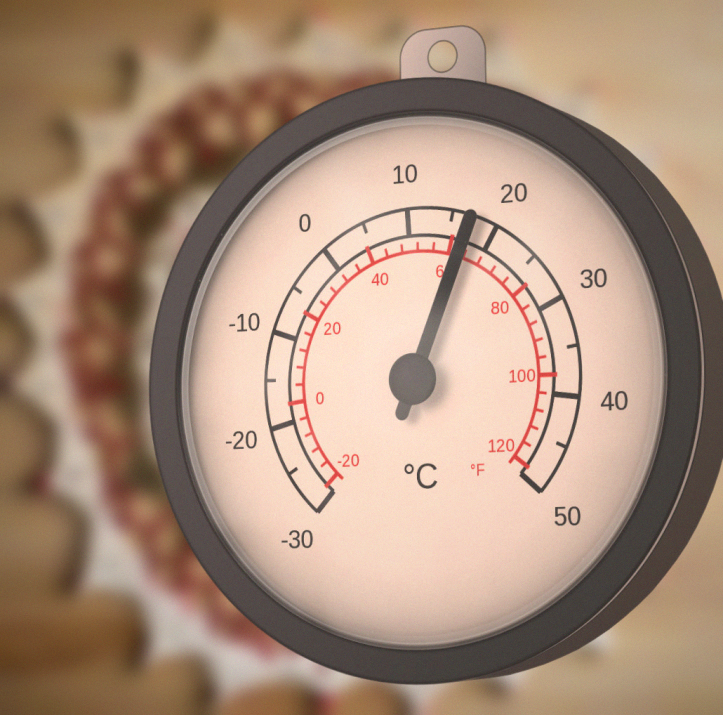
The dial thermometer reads 17.5 °C
